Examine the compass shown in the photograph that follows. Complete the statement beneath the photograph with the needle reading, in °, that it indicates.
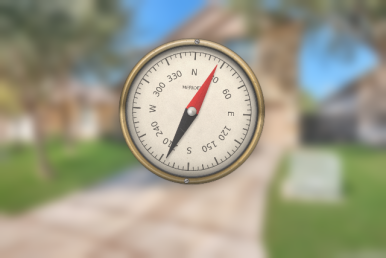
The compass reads 25 °
